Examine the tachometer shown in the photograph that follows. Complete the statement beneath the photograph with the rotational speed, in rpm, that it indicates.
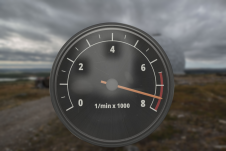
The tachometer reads 7500 rpm
